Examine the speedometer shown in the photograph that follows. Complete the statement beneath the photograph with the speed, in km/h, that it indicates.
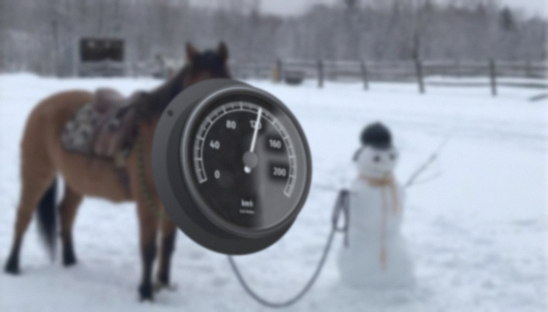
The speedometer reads 120 km/h
